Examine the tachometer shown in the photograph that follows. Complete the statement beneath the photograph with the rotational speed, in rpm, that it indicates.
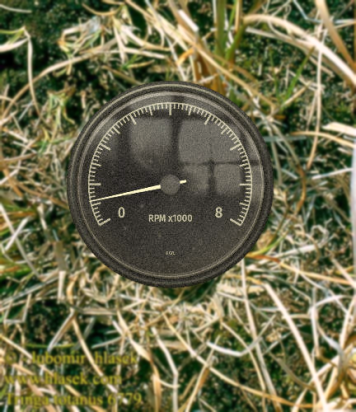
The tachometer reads 600 rpm
